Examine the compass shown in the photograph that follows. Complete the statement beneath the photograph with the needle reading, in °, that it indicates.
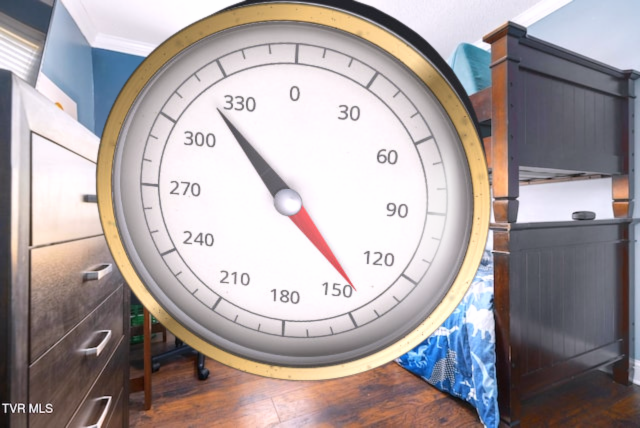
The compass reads 140 °
